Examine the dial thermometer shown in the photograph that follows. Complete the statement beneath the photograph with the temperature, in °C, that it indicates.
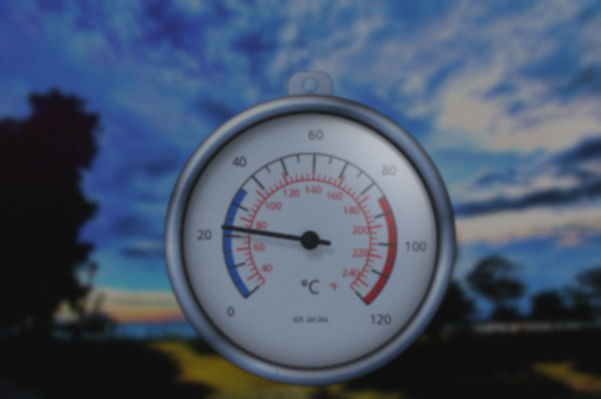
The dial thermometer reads 22.5 °C
